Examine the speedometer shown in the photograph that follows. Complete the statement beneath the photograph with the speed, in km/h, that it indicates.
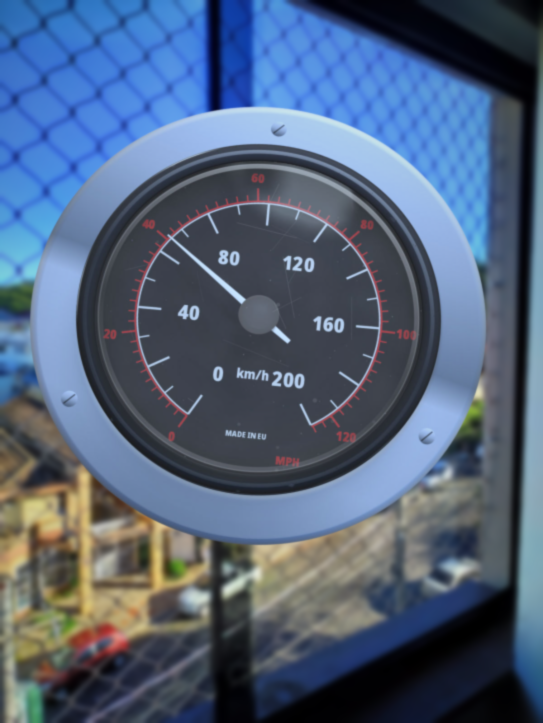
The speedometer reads 65 km/h
